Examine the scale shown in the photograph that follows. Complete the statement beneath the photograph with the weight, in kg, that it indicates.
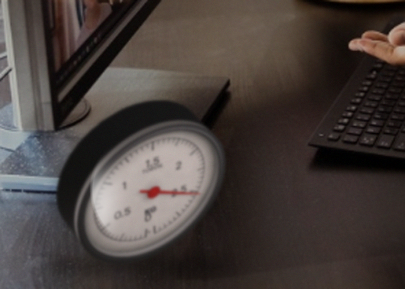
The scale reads 2.5 kg
